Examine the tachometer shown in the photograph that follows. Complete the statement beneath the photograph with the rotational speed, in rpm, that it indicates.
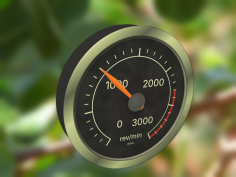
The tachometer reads 1000 rpm
